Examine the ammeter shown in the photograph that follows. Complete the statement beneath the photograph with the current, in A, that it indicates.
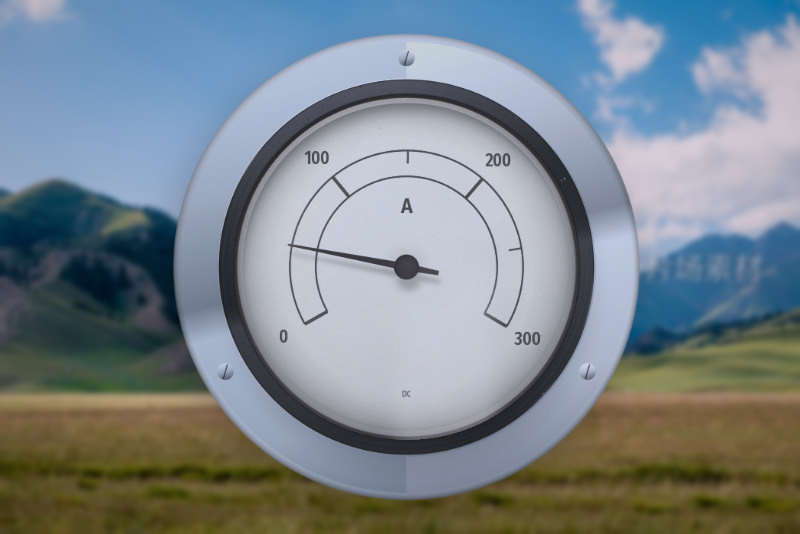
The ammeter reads 50 A
